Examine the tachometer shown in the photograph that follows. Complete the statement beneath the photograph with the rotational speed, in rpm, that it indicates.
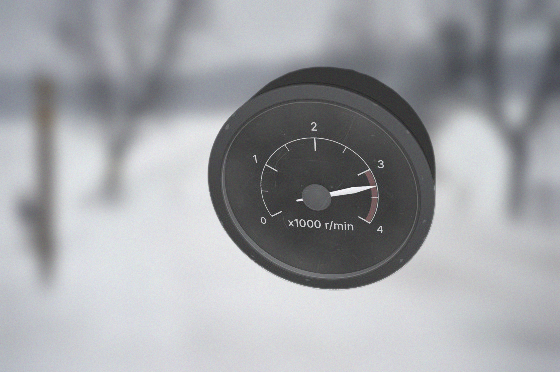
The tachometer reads 3250 rpm
